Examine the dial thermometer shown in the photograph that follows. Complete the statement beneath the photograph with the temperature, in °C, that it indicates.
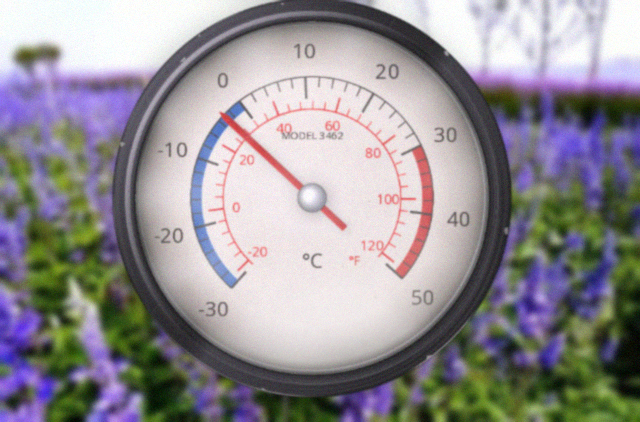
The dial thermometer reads -3 °C
